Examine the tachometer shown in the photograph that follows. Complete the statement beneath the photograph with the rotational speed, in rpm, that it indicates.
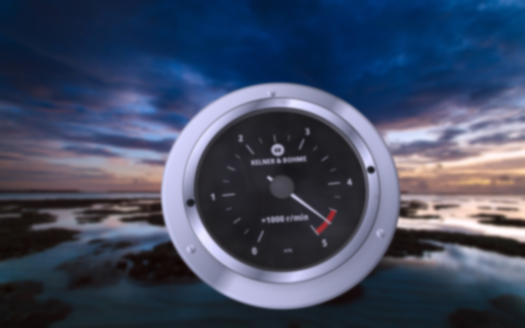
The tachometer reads 4750 rpm
